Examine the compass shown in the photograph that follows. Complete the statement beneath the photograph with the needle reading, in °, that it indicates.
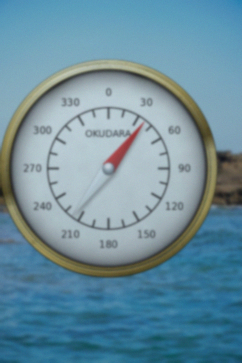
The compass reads 37.5 °
